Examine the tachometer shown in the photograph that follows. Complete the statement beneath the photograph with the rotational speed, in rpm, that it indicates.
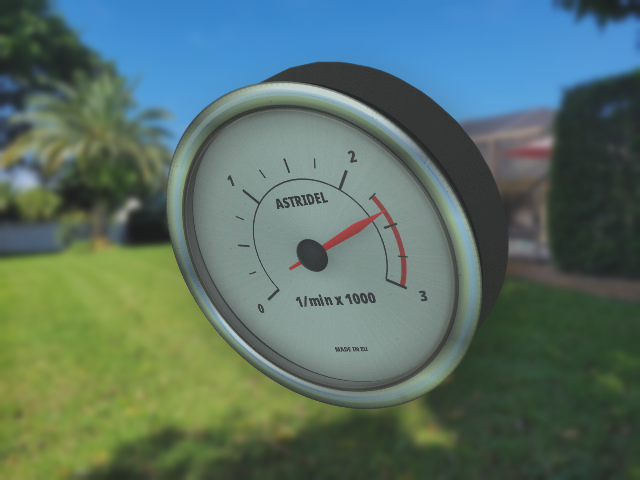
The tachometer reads 2375 rpm
